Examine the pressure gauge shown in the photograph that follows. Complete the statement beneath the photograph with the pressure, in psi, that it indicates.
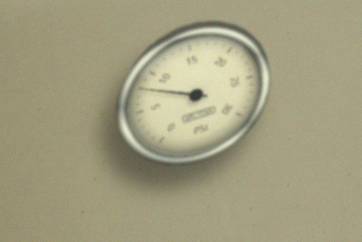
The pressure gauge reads 8 psi
